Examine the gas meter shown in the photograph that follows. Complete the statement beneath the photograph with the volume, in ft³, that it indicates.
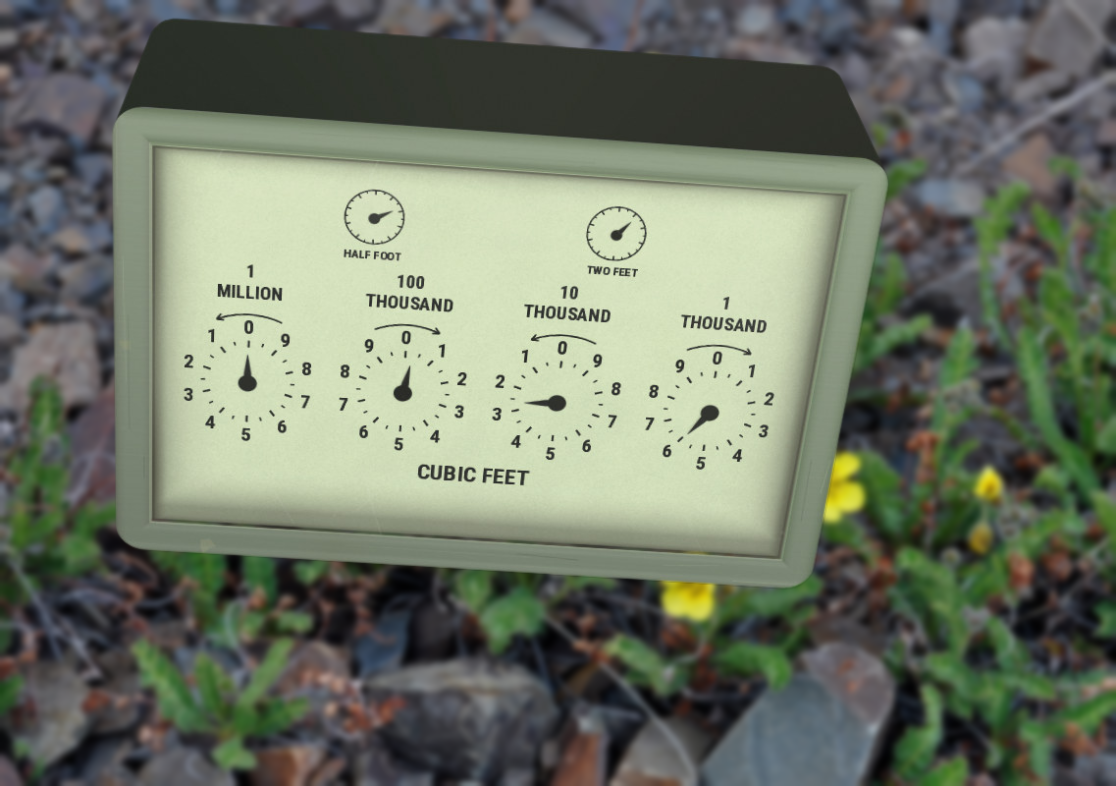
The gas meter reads 2600 ft³
